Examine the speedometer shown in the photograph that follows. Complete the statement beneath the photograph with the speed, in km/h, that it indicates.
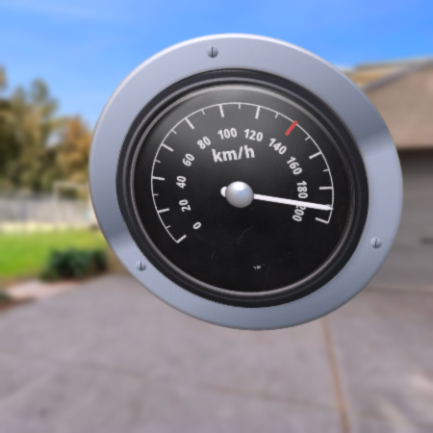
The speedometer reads 190 km/h
